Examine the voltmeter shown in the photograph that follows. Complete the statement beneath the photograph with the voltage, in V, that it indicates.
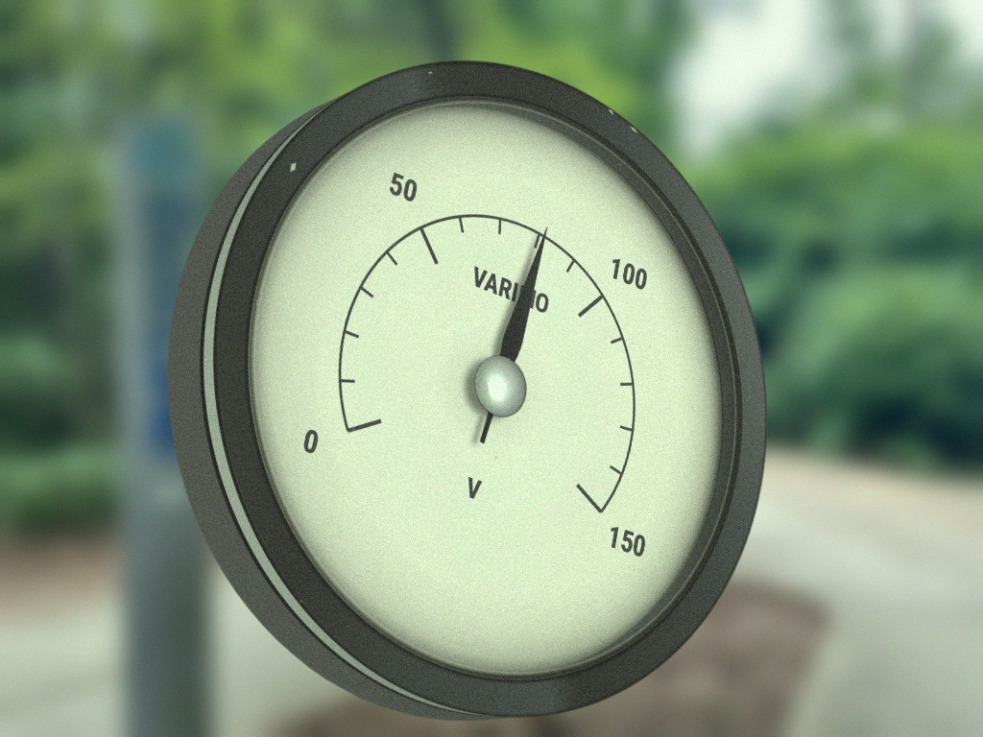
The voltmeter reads 80 V
